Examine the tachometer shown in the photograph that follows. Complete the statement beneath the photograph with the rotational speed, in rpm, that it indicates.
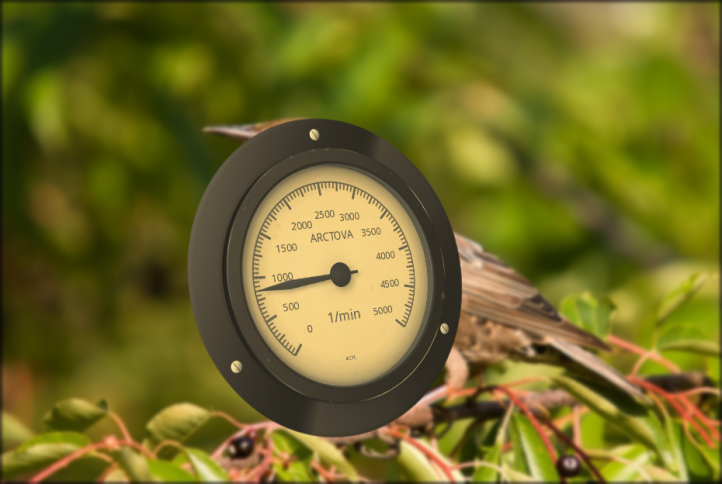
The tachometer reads 850 rpm
